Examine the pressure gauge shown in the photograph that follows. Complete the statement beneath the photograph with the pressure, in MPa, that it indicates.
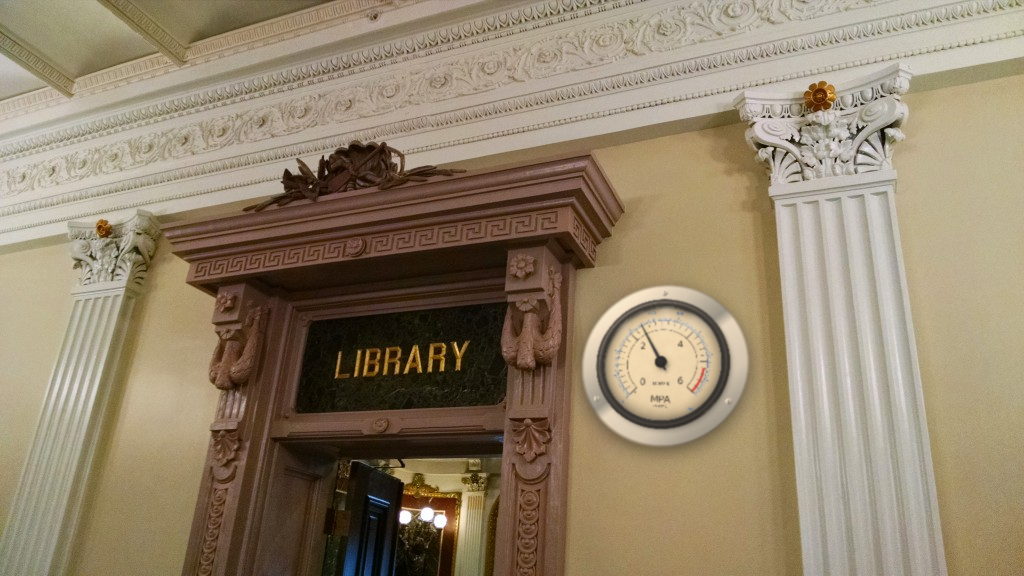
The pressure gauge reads 2.4 MPa
